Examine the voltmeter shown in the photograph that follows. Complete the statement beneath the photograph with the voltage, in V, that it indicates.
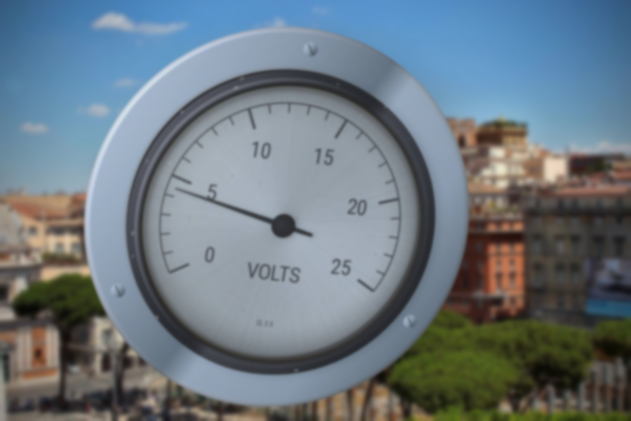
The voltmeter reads 4.5 V
